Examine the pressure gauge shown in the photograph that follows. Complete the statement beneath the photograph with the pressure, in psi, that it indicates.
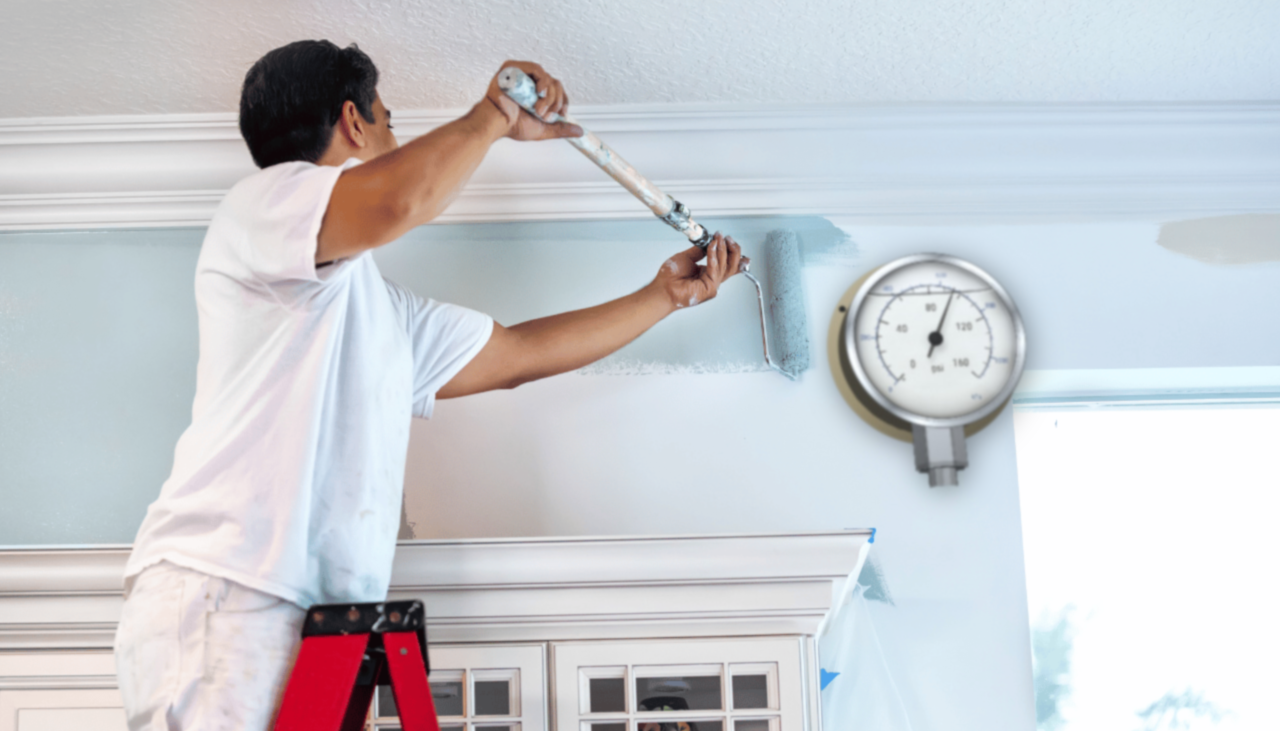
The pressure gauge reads 95 psi
